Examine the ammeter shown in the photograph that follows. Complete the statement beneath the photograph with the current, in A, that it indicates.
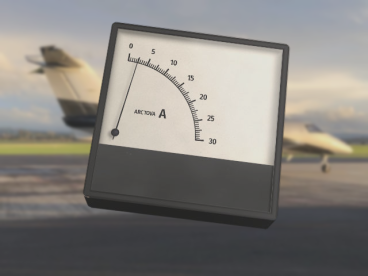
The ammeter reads 2.5 A
